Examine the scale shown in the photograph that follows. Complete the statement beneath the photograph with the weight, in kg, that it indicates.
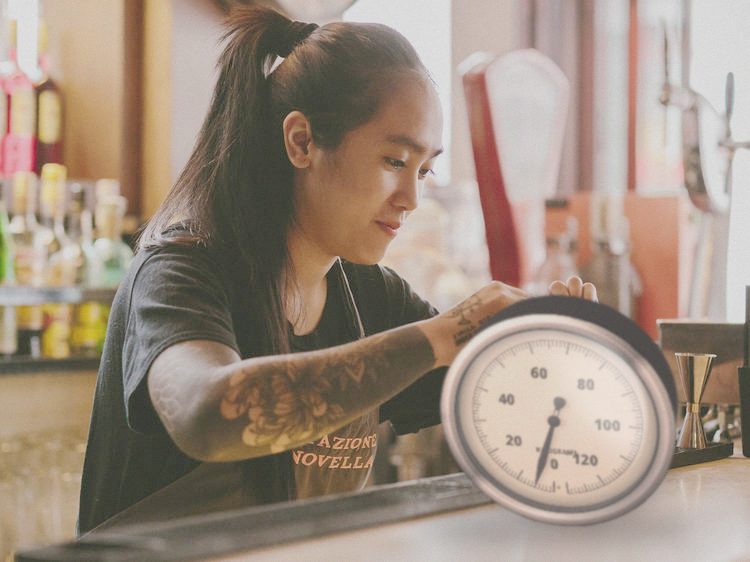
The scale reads 5 kg
